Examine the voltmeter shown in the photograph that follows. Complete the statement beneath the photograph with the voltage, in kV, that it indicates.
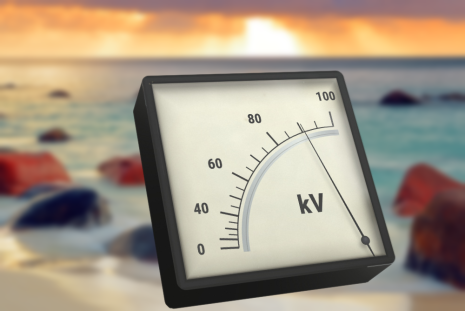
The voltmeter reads 90 kV
